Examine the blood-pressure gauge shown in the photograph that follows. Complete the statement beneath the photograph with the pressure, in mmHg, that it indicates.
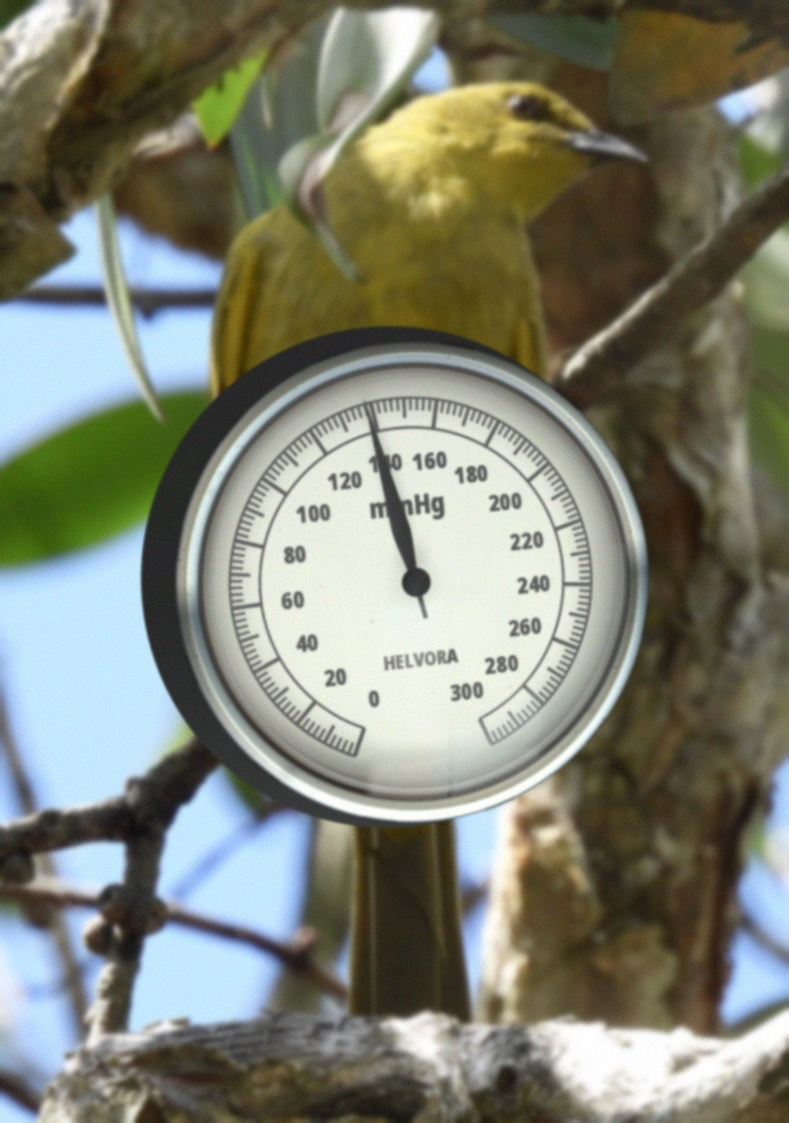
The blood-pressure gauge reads 138 mmHg
